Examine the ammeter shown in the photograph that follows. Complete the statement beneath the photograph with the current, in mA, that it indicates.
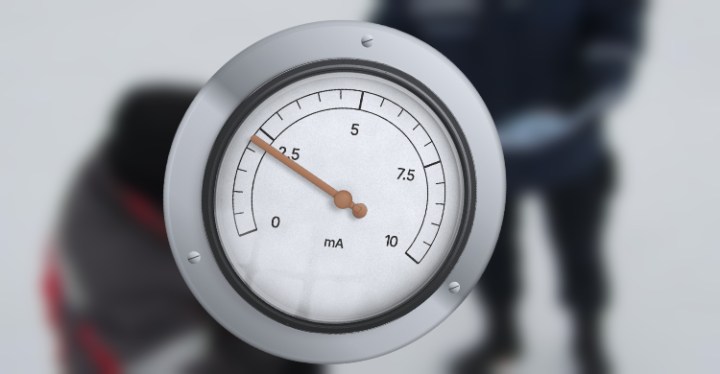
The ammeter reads 2.25 mA
